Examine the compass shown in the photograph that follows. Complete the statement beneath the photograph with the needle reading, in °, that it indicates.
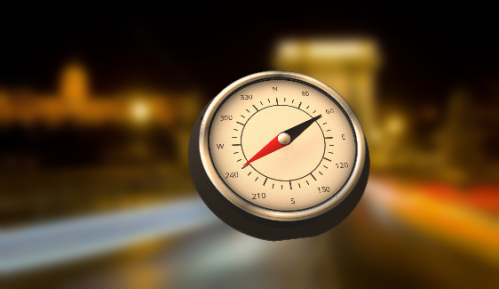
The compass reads 240 °
